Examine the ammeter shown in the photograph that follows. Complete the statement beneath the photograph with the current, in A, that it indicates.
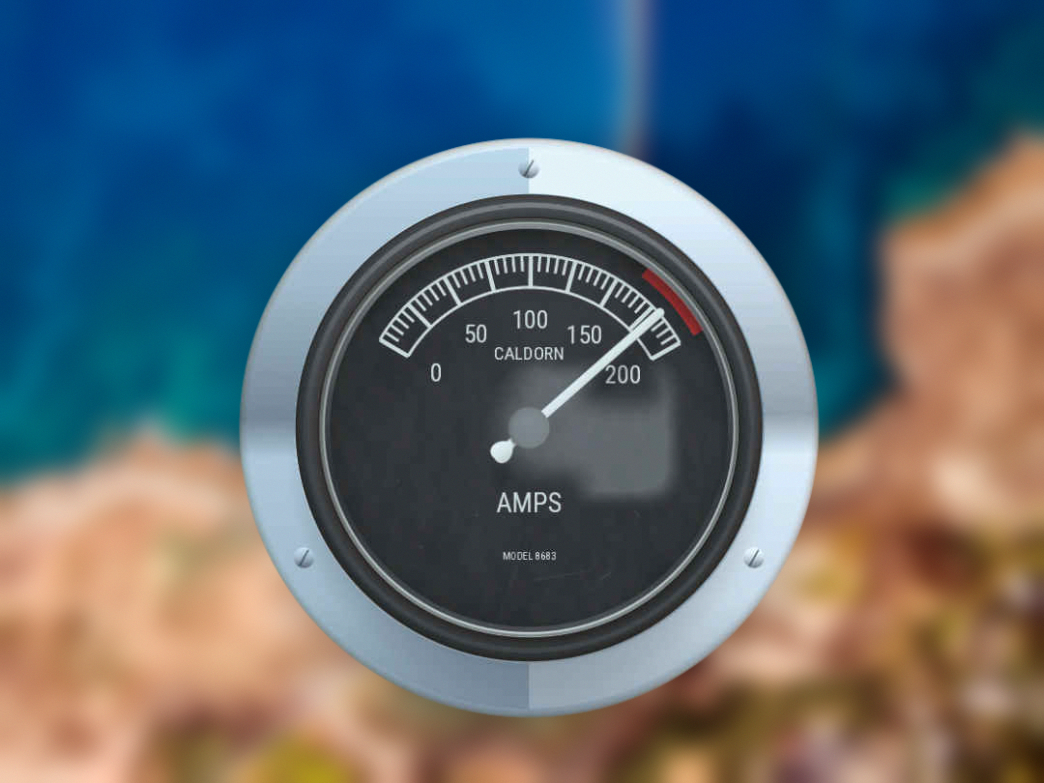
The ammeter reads 180 A
